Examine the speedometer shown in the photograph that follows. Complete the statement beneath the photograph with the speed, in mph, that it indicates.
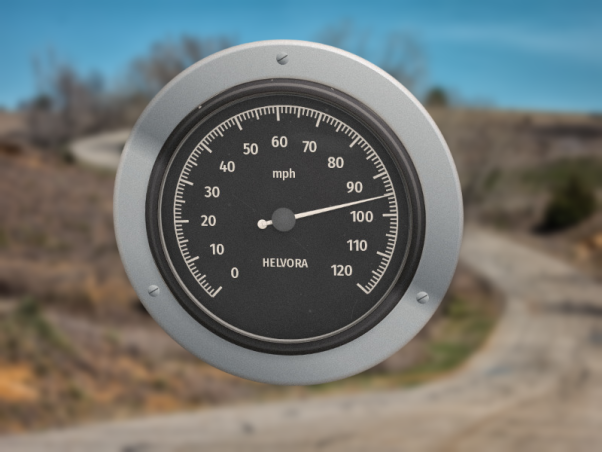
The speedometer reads 95 mph
